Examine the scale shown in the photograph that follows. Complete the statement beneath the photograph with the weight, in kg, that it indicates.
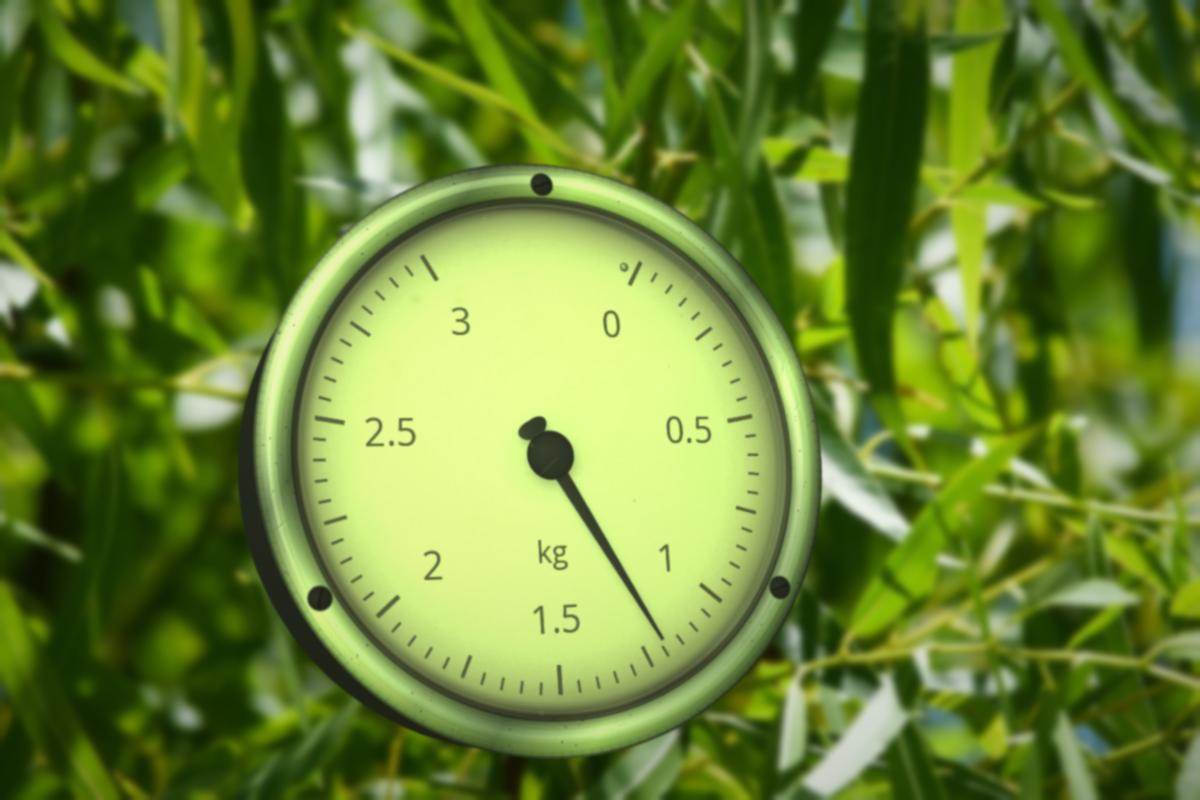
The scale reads 1.2 kg
